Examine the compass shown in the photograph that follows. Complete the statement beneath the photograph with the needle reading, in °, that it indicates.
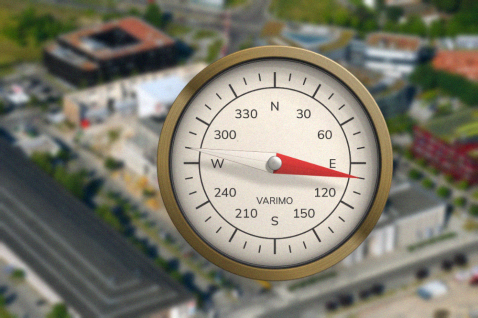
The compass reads 100 °
